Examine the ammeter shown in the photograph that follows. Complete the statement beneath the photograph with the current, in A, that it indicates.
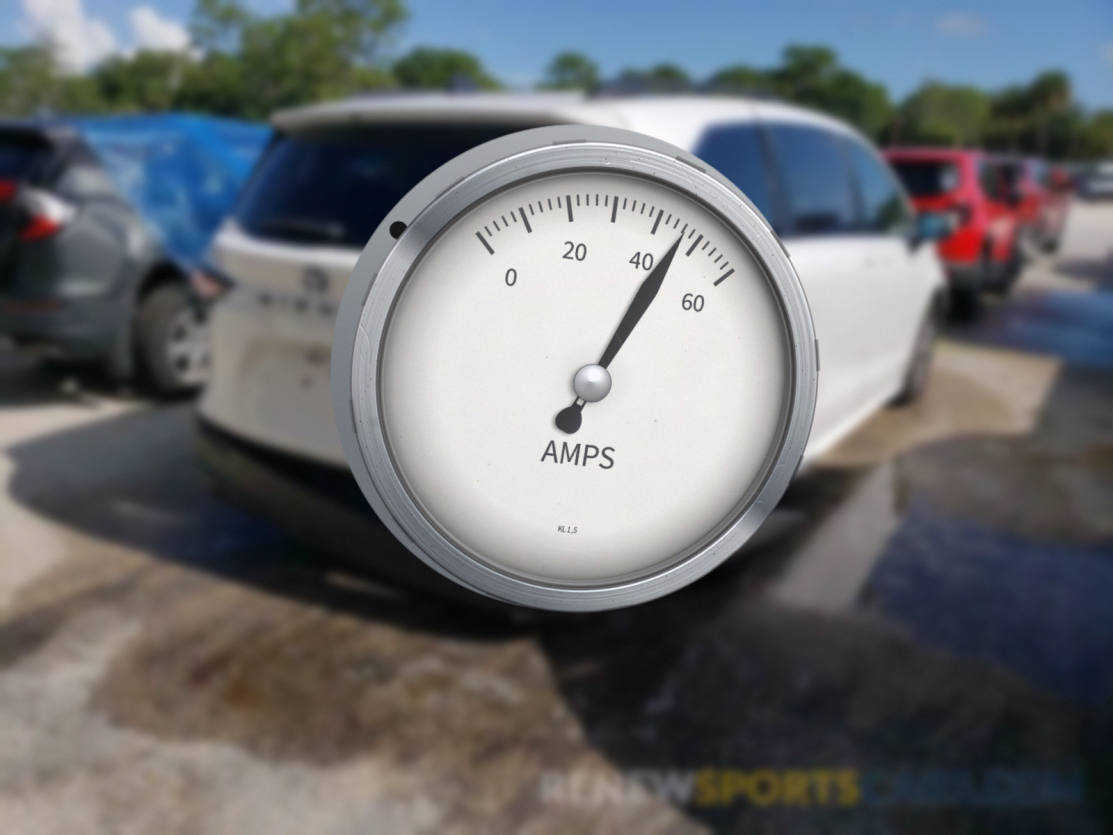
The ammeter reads 46 A
